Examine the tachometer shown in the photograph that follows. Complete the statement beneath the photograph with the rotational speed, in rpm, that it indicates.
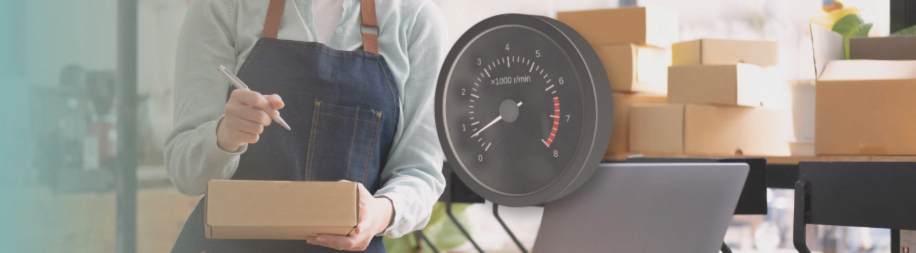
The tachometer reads 600 rpm
